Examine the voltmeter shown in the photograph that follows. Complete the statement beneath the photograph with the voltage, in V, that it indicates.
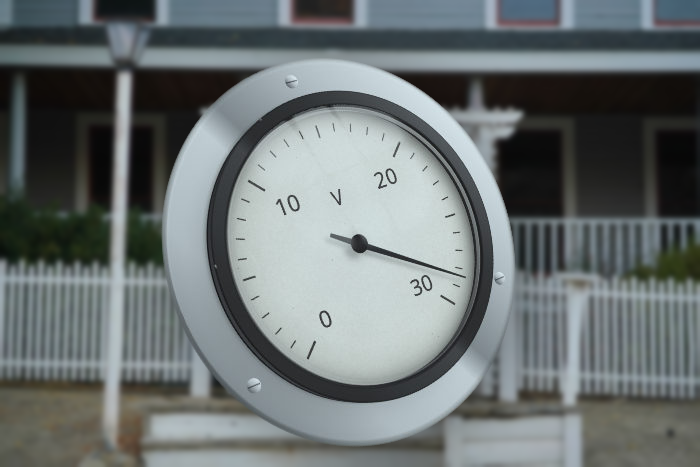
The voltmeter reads 28.5 V
